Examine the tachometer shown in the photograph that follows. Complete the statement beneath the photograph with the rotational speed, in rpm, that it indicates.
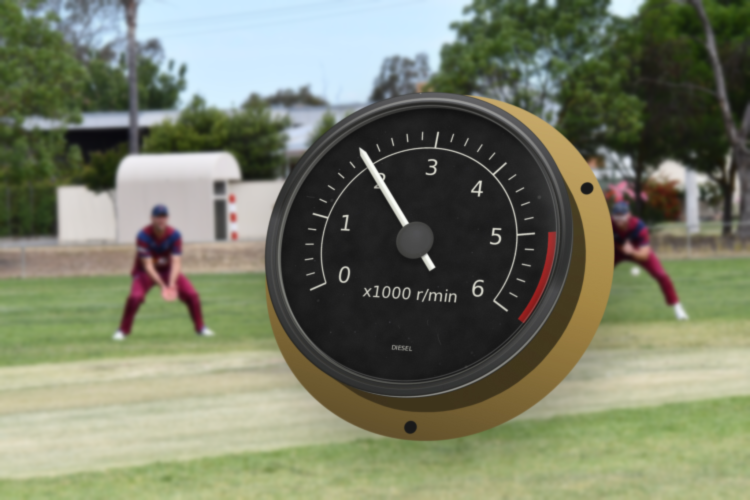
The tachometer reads 2000 rpm
